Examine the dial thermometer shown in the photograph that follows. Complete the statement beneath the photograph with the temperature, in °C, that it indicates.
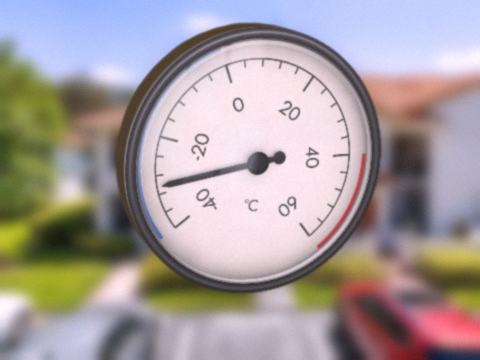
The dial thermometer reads -30 °C
